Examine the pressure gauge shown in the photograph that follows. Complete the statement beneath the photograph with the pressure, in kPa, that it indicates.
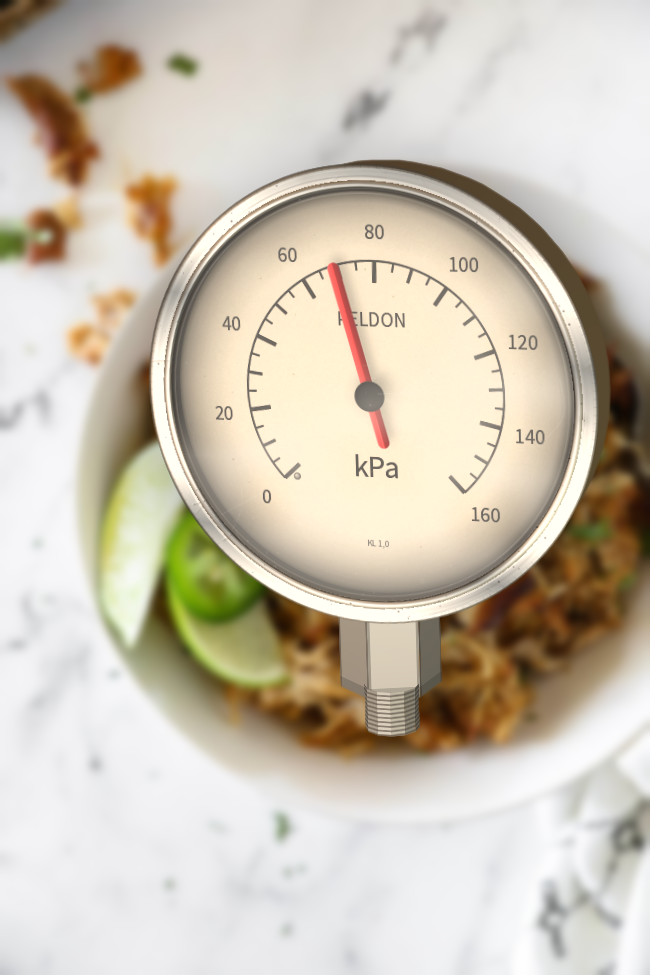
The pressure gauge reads 70 kPa
